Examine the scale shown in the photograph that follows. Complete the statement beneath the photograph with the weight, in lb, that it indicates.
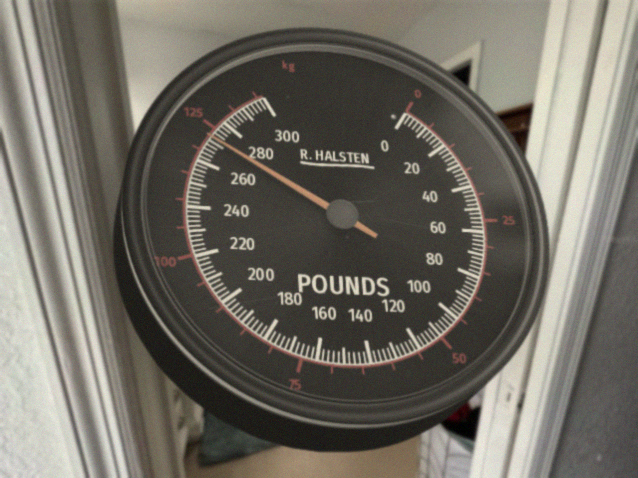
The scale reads 270 lb
